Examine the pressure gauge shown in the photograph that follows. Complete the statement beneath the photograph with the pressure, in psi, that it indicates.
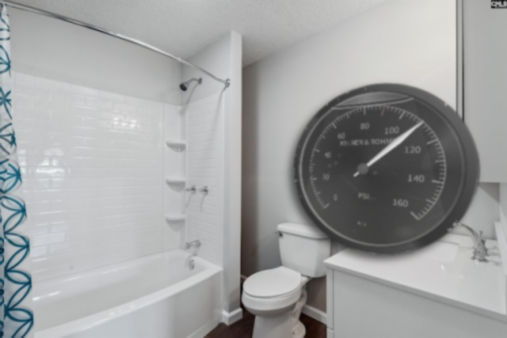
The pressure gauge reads 110 psi
